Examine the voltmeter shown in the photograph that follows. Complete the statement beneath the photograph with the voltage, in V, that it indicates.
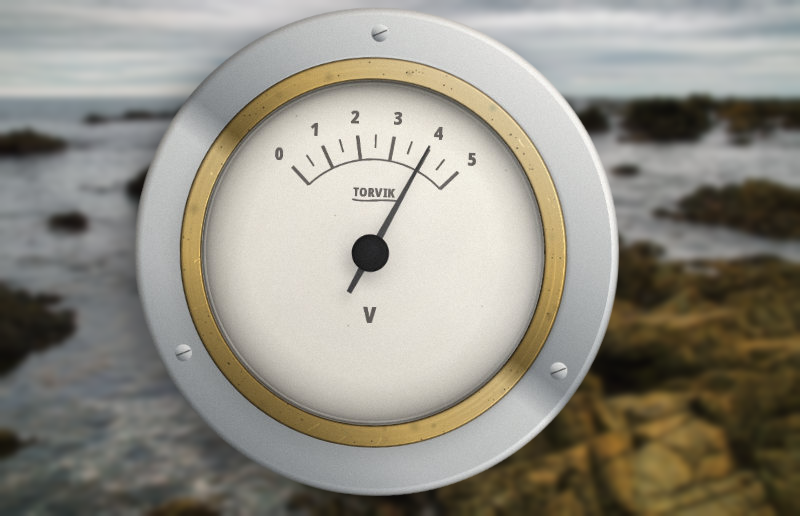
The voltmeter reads 4 V
